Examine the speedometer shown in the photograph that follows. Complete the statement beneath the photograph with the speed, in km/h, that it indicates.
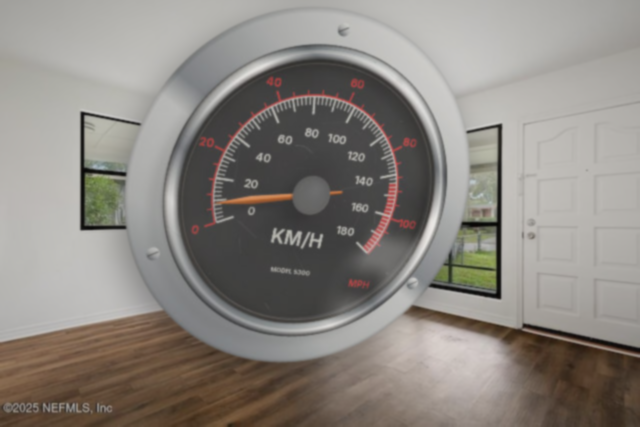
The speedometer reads 10 km/h
